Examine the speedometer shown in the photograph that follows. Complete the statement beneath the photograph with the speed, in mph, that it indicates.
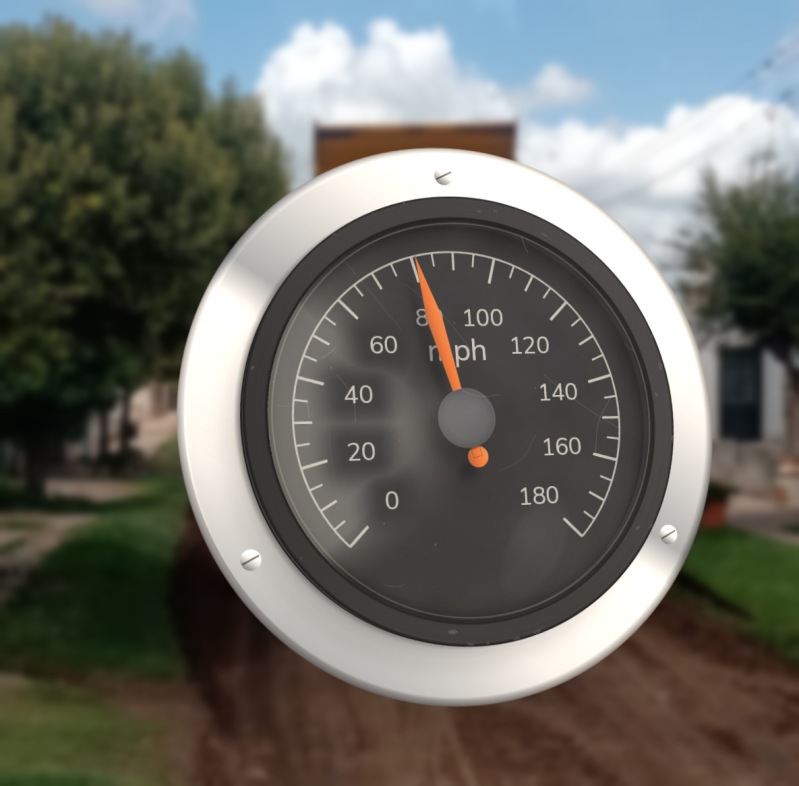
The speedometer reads 80 mph
